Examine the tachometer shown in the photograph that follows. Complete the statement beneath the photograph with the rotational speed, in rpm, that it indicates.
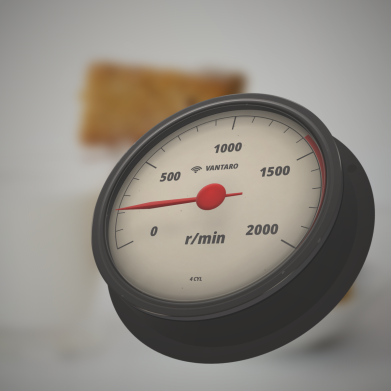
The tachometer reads 200 rpm
